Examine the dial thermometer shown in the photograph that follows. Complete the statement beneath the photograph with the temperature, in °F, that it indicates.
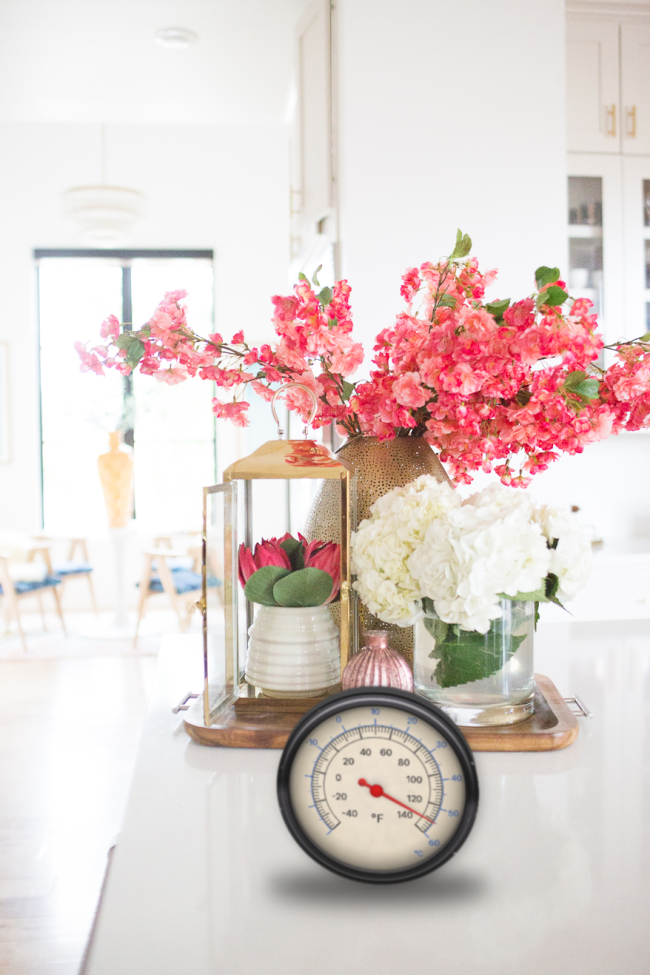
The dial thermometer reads 130 °F
